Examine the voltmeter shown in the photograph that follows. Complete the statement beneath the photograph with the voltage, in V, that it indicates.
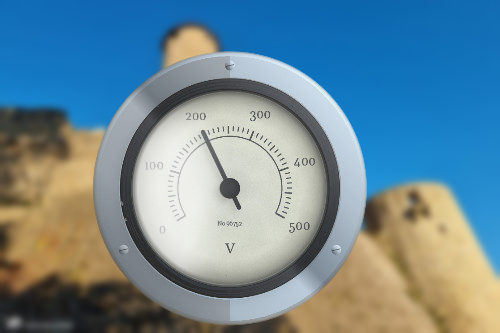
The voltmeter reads 200 V
